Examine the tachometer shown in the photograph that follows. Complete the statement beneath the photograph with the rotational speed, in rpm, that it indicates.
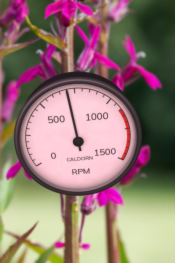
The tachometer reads 700 rpm
